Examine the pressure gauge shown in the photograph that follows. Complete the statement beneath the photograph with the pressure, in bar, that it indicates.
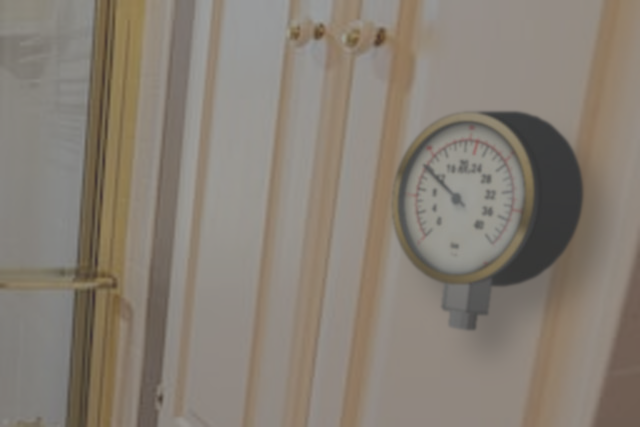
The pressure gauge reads 12 bar
